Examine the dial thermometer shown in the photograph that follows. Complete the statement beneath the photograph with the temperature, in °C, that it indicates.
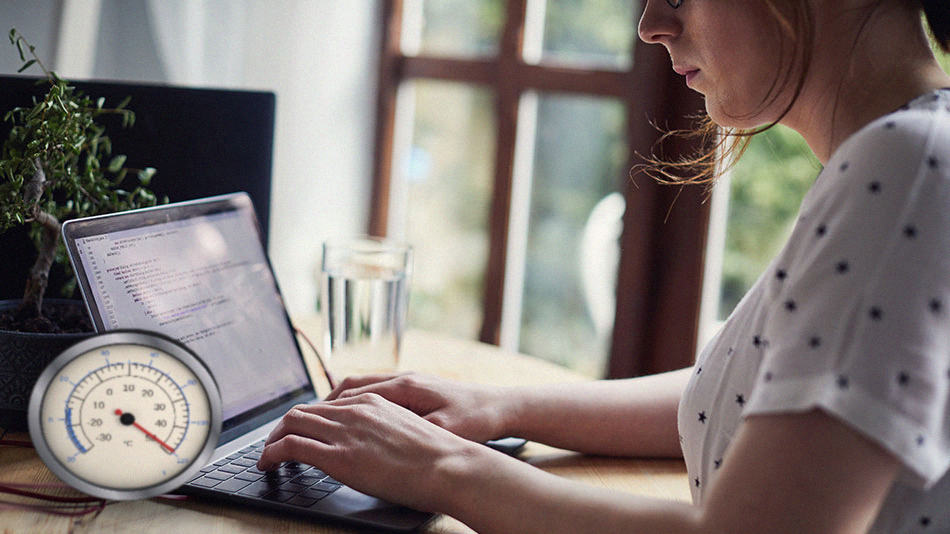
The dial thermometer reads 48 °C
